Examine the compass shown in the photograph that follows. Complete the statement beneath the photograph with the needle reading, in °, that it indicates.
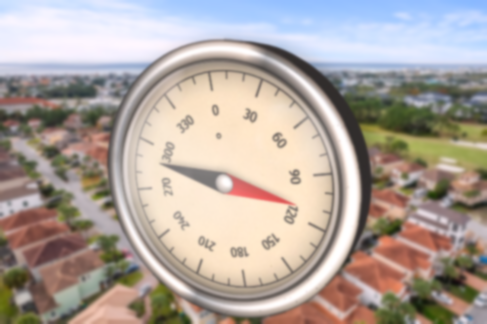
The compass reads 110 °
